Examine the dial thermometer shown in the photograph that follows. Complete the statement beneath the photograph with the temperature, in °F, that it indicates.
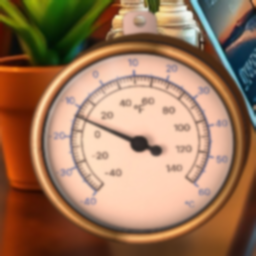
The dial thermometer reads 10 °F
